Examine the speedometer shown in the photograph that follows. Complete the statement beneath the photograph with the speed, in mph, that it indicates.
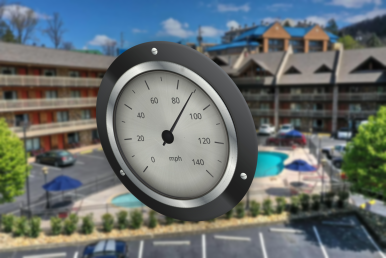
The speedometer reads 90 mph
